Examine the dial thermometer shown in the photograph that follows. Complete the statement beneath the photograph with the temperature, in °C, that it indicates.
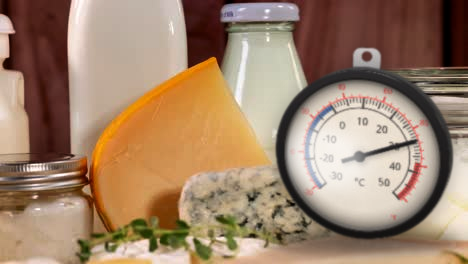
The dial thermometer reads 30 °C
